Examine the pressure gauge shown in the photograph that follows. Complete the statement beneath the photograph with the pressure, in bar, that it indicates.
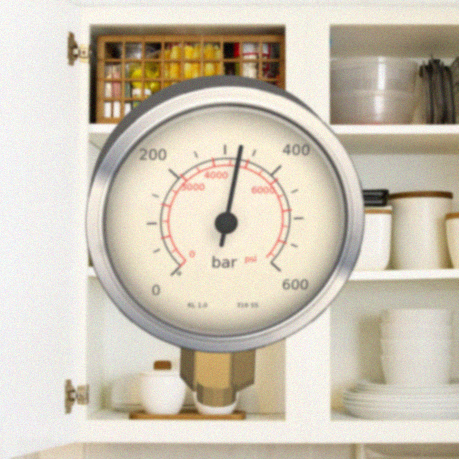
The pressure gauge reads 325 bar
